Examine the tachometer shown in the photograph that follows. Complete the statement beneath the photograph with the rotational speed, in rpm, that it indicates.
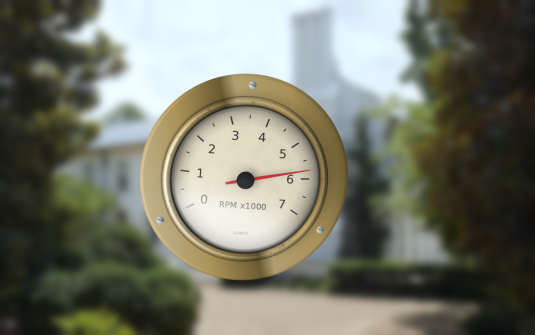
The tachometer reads 5750 rpm
